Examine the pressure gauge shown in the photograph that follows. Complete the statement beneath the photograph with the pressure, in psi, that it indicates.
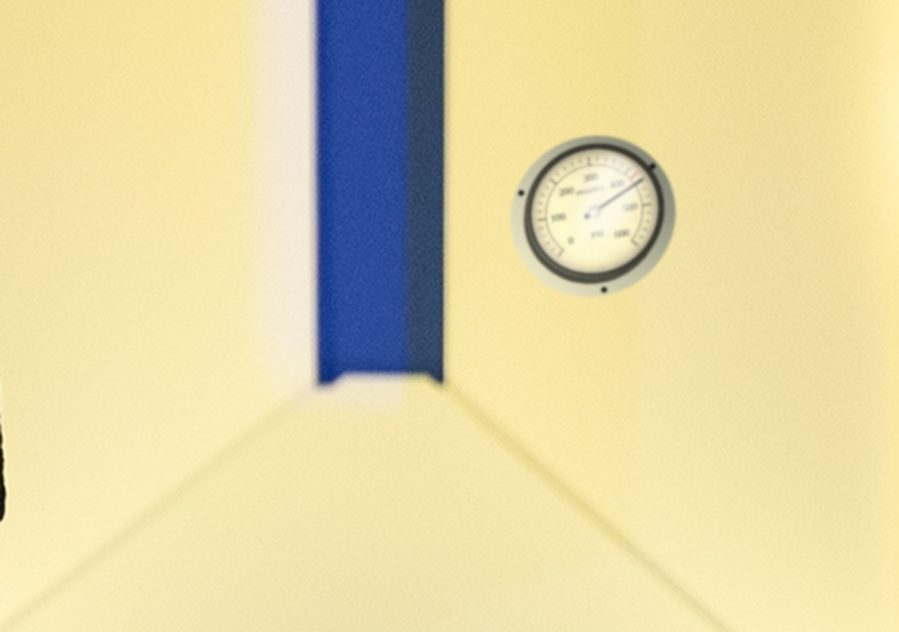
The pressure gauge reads 440 psi
